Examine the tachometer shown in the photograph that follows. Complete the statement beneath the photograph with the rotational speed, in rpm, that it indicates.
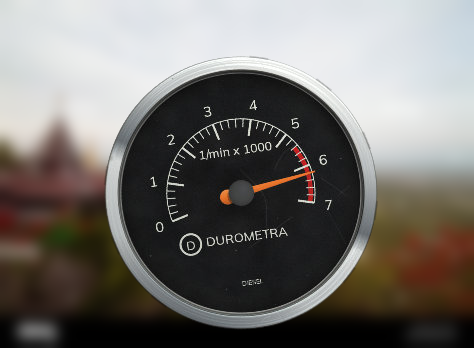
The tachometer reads 6200 rpm
